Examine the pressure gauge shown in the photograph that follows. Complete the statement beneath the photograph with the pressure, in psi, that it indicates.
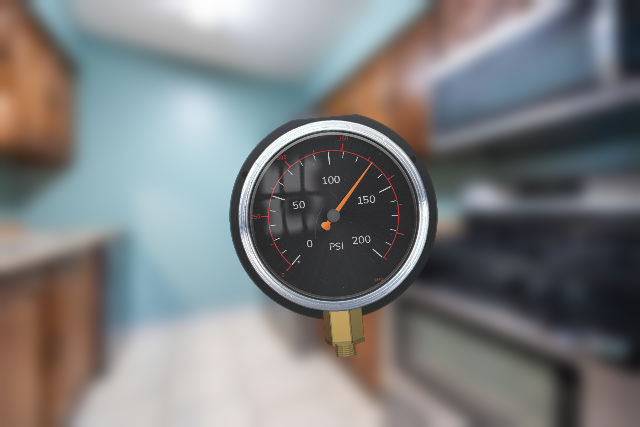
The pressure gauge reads 130 psi
